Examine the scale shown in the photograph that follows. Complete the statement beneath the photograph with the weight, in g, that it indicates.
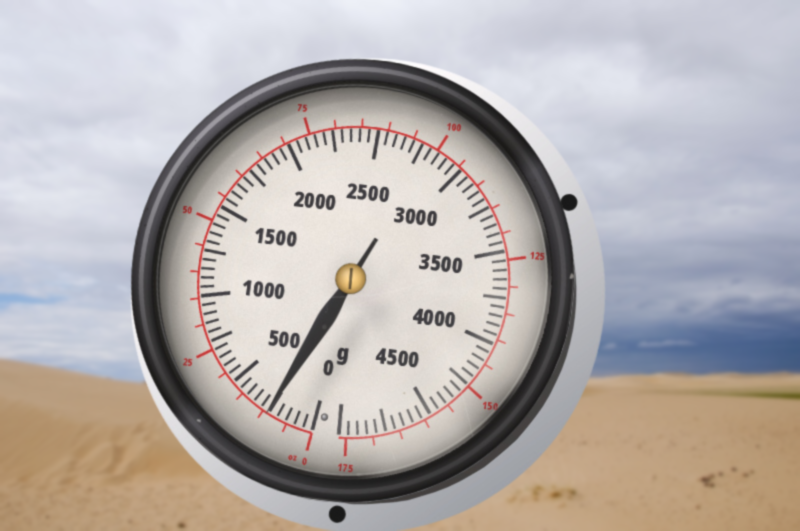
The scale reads 250 g
